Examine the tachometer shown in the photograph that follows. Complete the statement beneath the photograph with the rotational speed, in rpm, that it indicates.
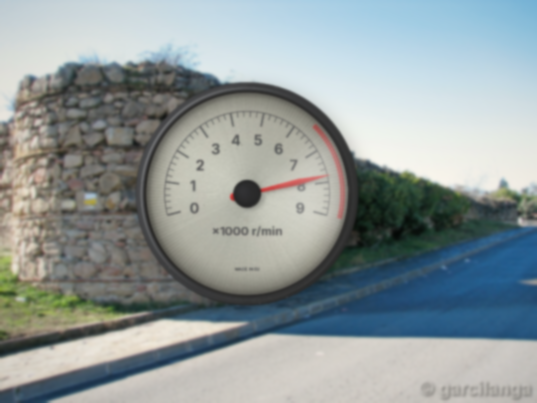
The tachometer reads 7800 rpm
